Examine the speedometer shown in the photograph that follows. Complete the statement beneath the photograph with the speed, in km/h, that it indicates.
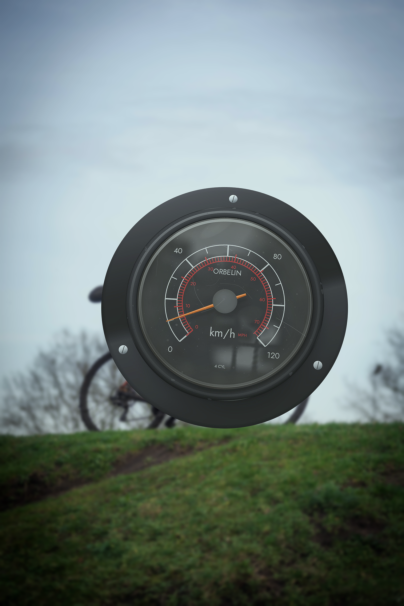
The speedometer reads 10 km/h
